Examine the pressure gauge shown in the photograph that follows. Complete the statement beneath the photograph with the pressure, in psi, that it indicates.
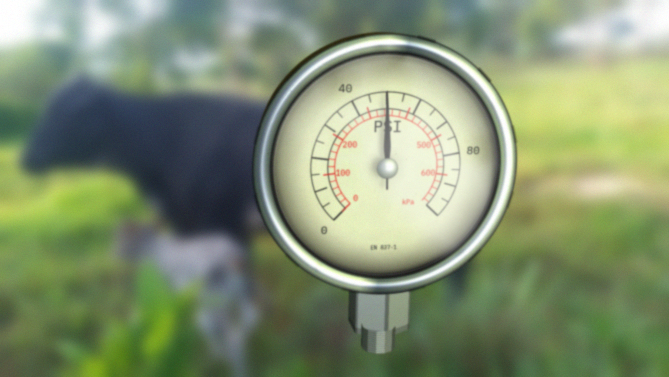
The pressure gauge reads 50 psi
